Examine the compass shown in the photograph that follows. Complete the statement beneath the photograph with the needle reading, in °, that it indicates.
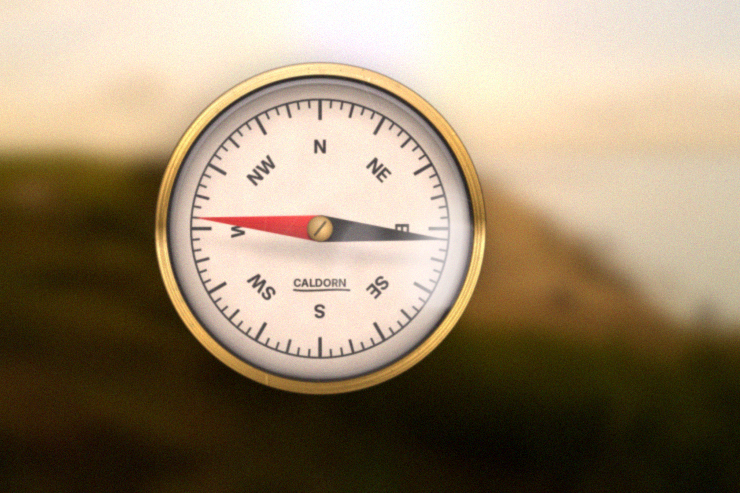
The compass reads 275 °
